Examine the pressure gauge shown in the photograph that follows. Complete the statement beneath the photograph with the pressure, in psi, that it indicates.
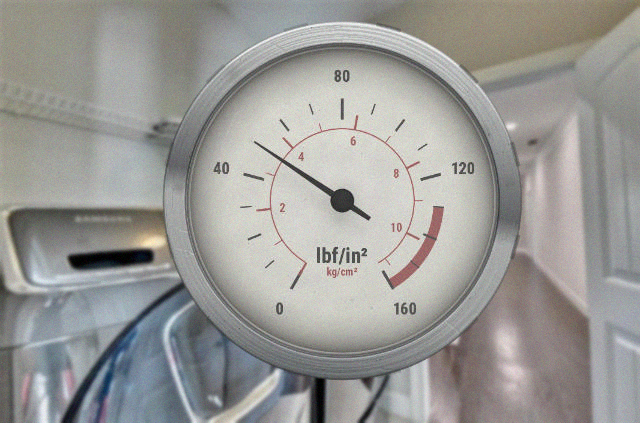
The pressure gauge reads 50 psi
